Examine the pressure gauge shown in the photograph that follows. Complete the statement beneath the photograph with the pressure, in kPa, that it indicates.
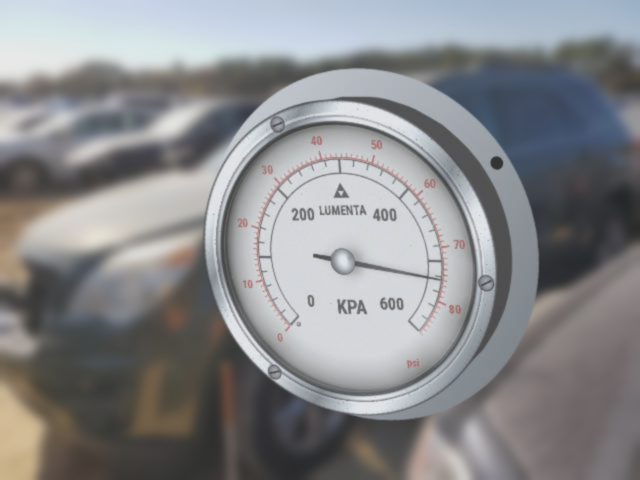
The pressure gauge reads 520 kPa
